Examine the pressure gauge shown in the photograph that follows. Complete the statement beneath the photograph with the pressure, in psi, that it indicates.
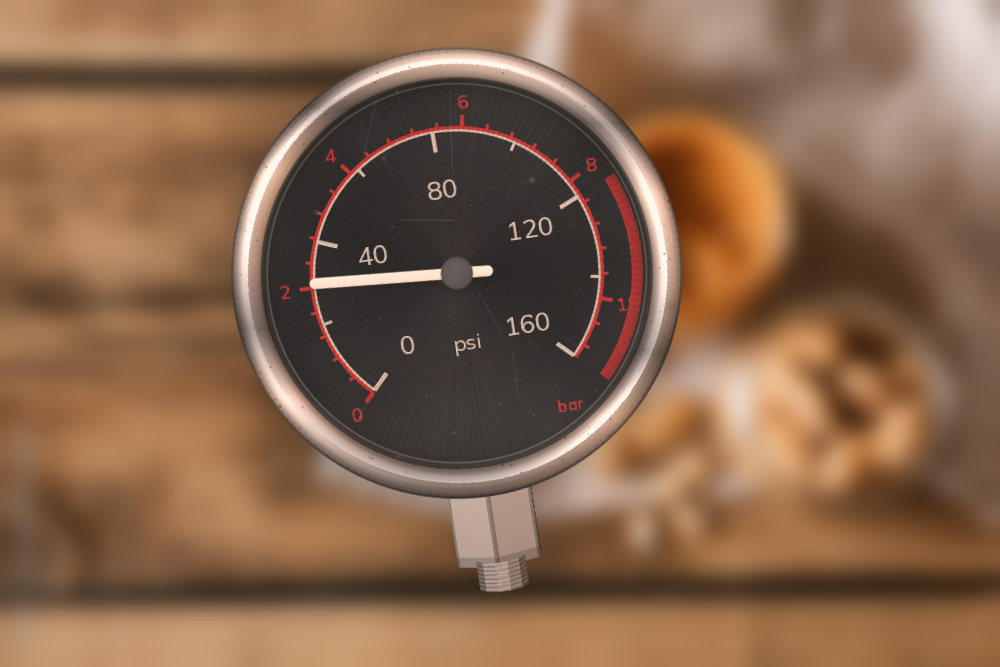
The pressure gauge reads 30 psi
